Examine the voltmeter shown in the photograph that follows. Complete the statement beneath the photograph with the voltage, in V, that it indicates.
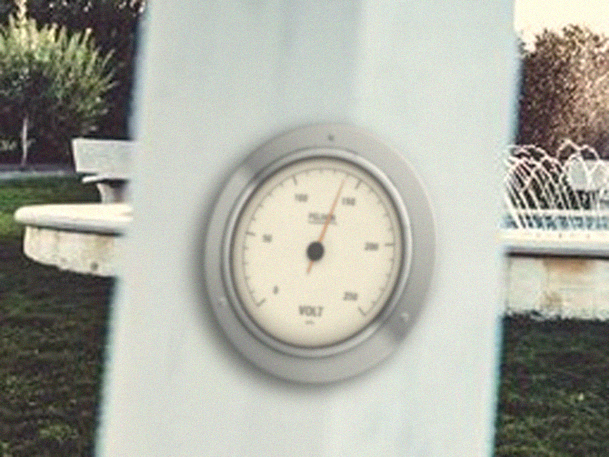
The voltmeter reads 140 V
